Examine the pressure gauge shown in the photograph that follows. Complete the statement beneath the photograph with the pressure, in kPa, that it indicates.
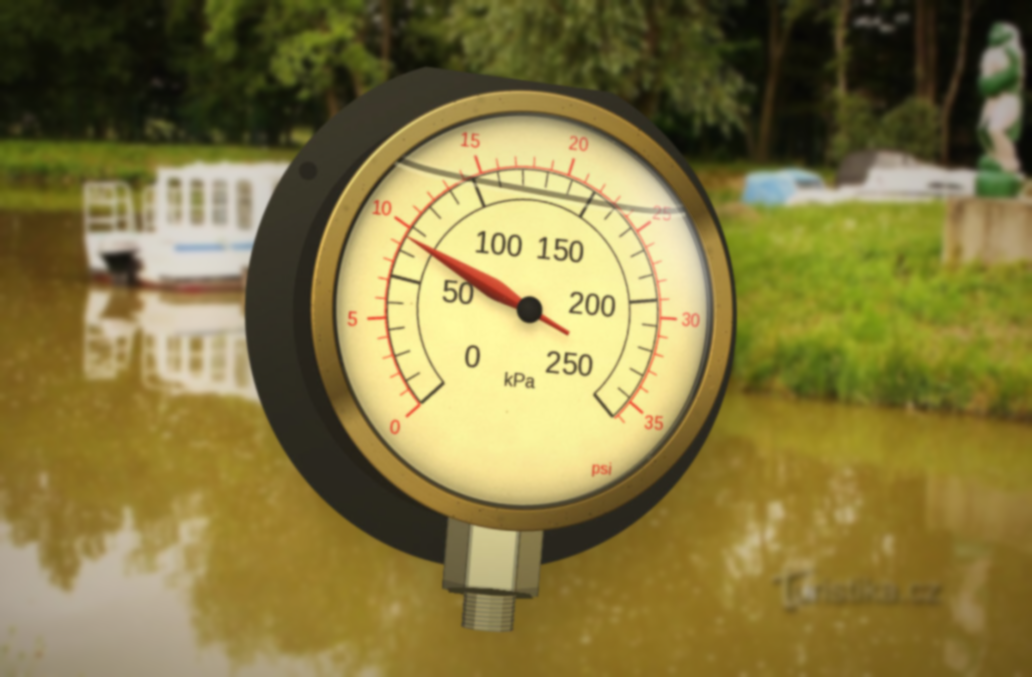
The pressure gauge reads 65 kPa
